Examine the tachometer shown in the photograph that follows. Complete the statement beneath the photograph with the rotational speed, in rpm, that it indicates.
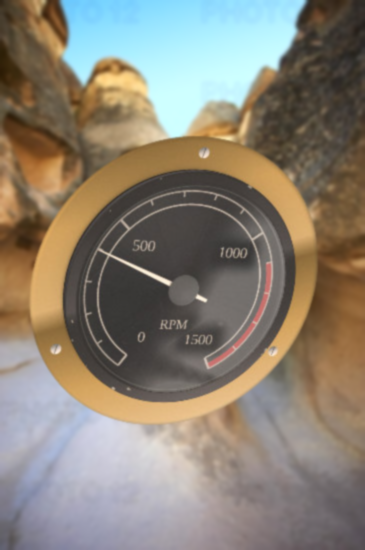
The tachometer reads 400 rpm
